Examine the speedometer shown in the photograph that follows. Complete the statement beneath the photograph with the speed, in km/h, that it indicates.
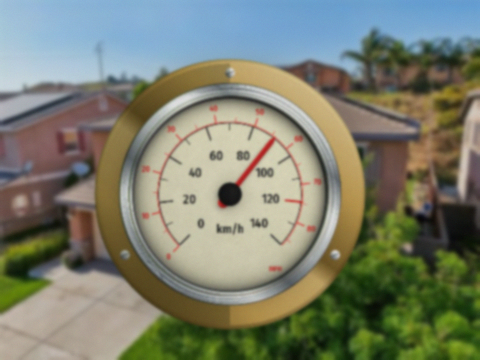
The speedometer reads 90 km/h
